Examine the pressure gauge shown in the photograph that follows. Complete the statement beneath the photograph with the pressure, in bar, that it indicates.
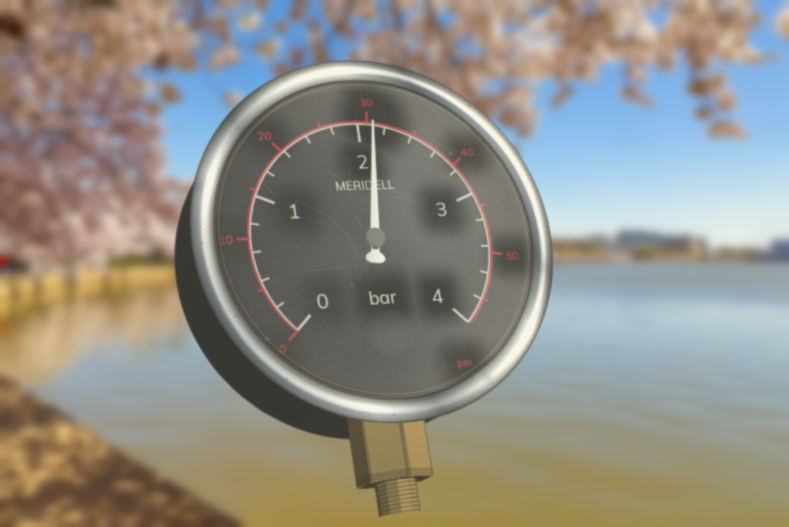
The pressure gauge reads 2.1 bar
